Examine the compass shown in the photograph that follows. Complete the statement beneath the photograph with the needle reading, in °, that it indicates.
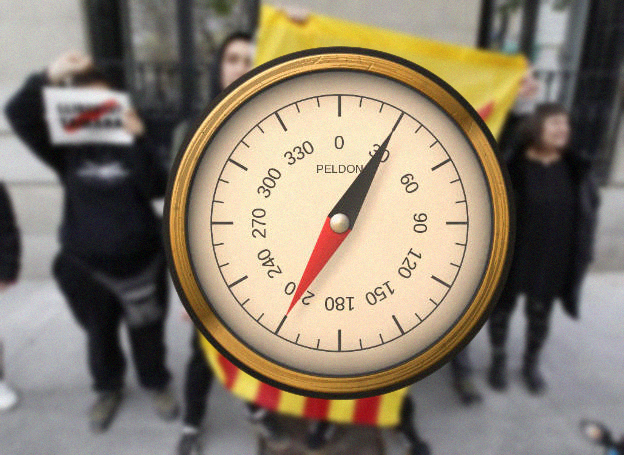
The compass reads 210 °
